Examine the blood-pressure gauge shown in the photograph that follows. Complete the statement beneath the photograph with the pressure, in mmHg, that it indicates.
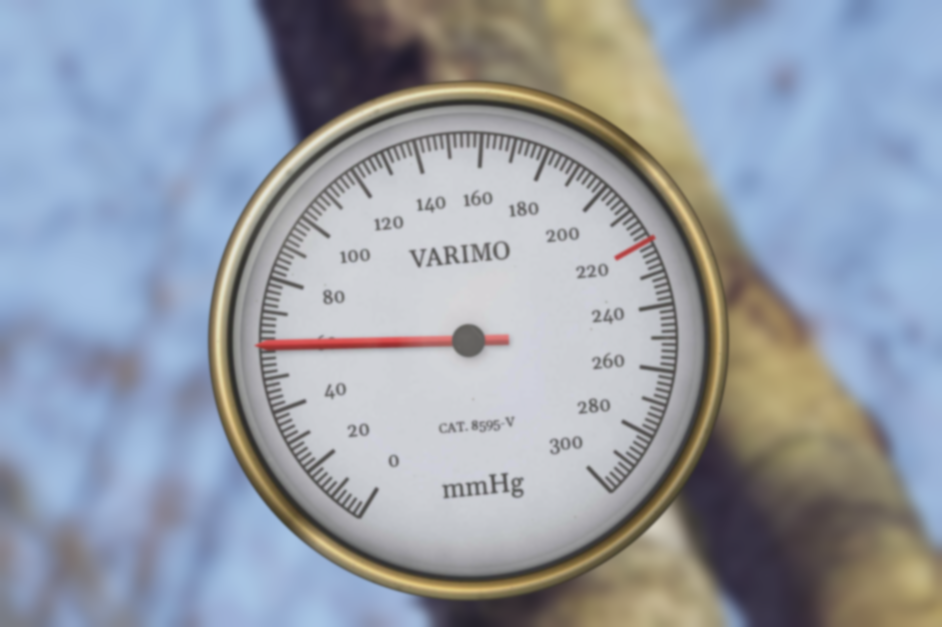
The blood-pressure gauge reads 60 mmHg
